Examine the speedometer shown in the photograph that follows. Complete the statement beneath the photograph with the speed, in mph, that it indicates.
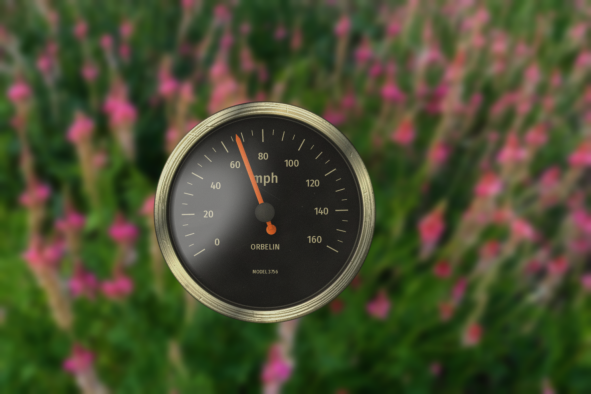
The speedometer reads 67.5 mph
